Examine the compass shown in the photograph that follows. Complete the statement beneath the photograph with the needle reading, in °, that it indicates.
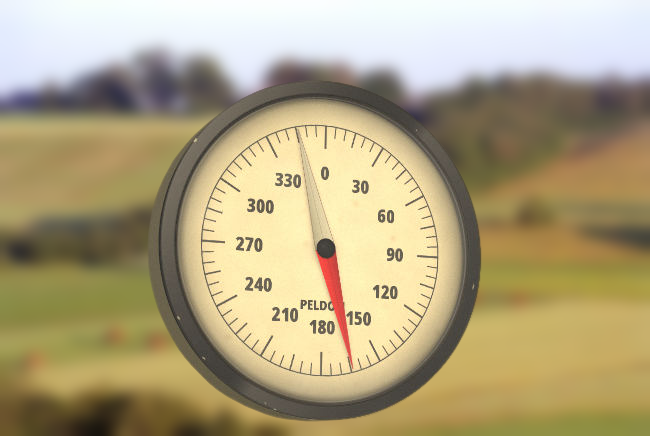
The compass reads 165 °
